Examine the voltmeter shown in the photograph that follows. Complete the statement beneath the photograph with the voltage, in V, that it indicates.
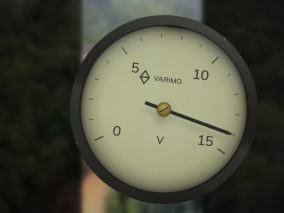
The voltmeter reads 14 V
